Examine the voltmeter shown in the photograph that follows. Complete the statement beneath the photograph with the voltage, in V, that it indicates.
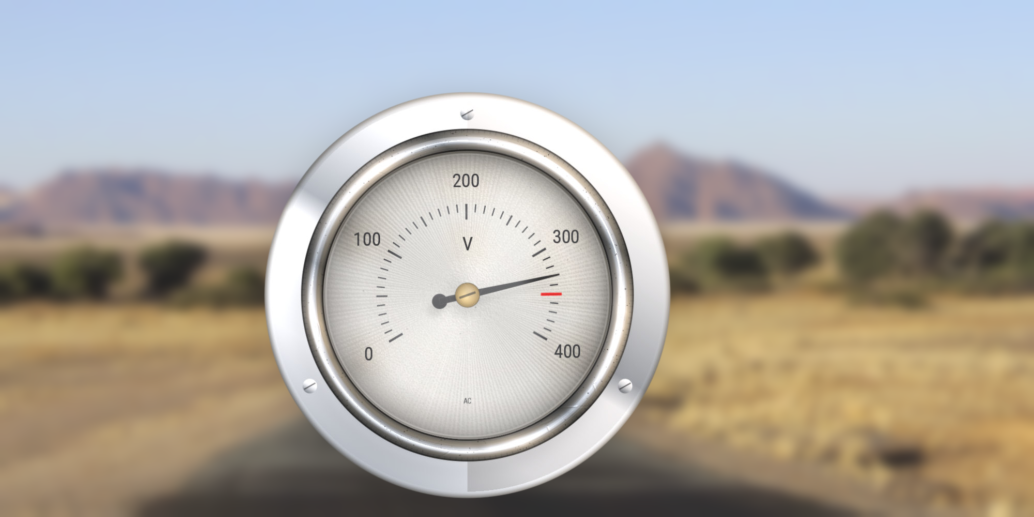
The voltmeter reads 330 V
